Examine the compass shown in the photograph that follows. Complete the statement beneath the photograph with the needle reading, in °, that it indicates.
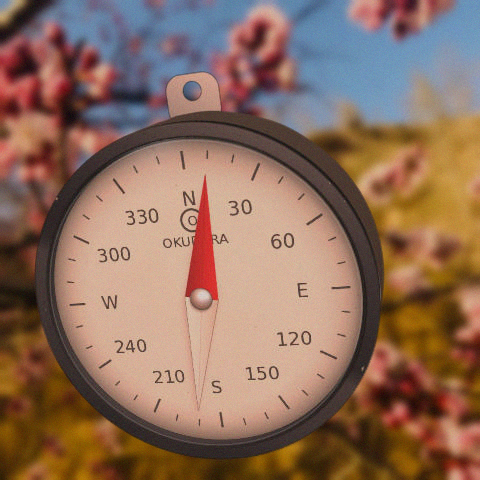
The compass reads 10 °
